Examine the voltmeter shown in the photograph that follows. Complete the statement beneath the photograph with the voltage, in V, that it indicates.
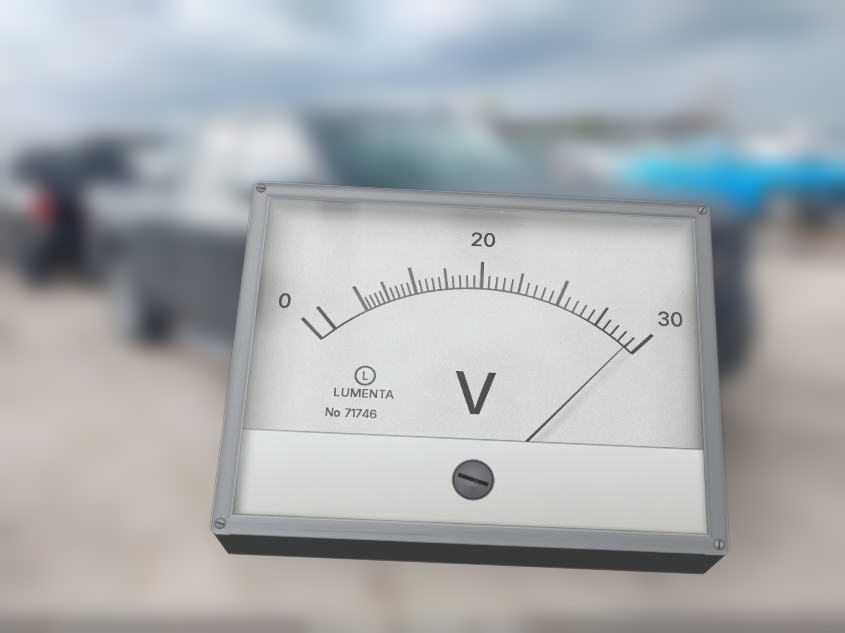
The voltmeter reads 29.5 V
